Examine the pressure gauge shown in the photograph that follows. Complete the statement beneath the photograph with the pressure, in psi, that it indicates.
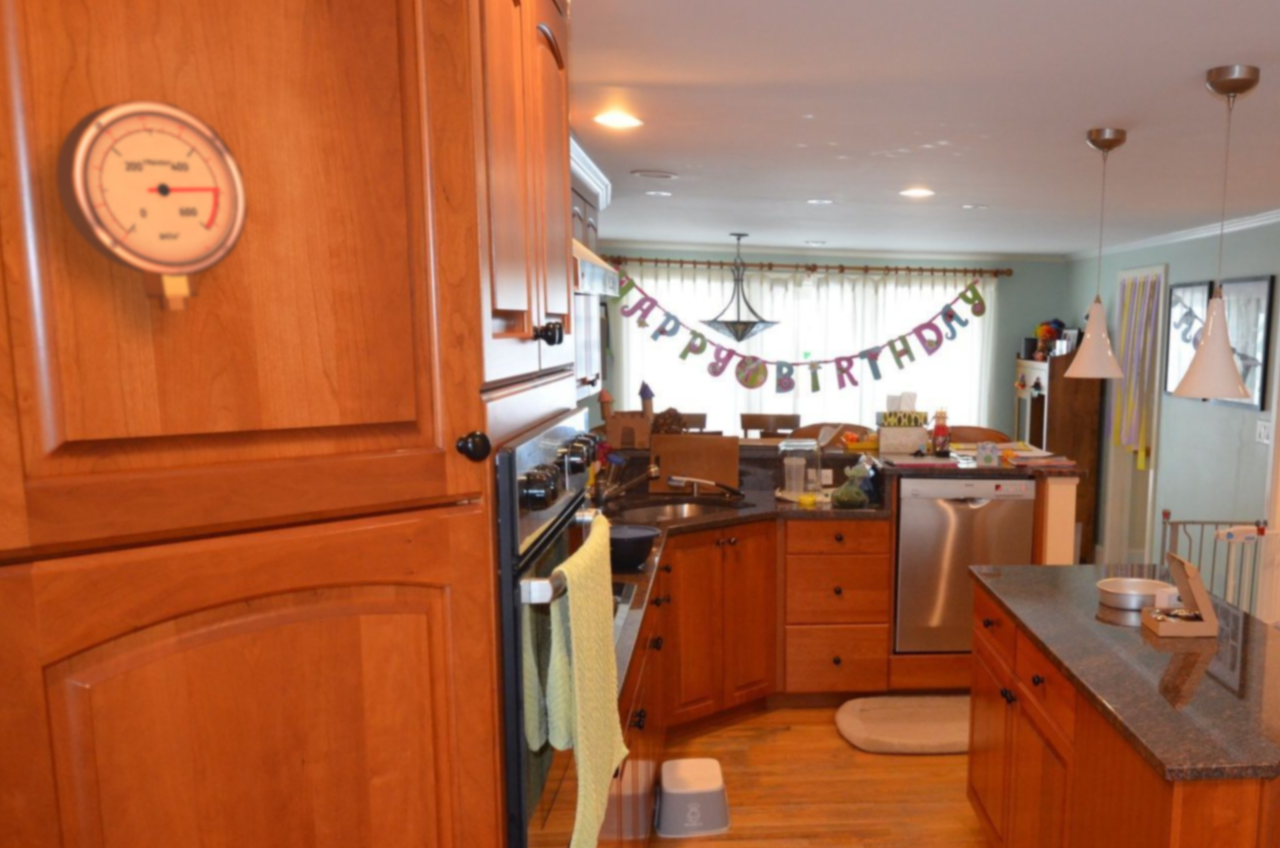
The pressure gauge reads 500 psi
